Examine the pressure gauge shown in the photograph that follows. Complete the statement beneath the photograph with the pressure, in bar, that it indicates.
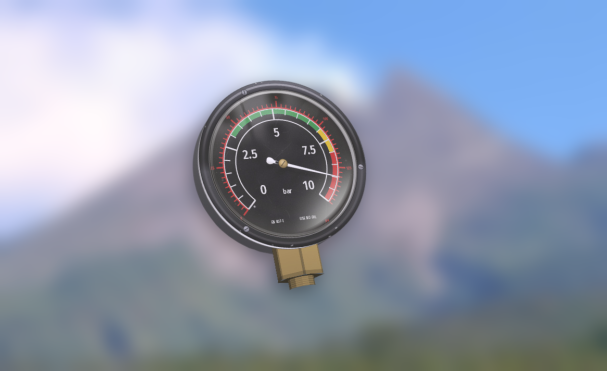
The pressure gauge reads 9 bar
